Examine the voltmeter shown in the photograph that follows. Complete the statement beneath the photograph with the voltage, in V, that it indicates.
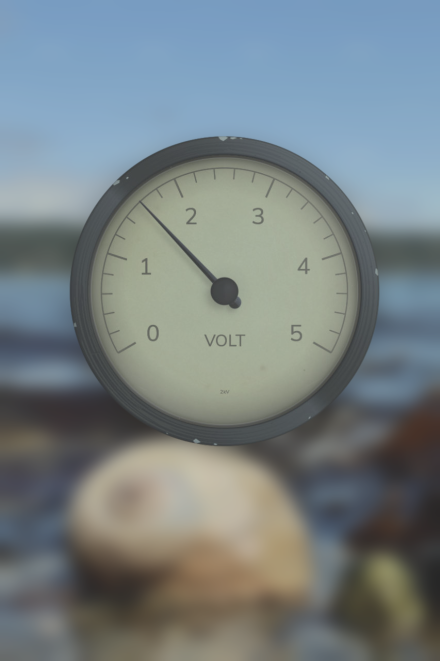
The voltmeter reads 1.6 V
